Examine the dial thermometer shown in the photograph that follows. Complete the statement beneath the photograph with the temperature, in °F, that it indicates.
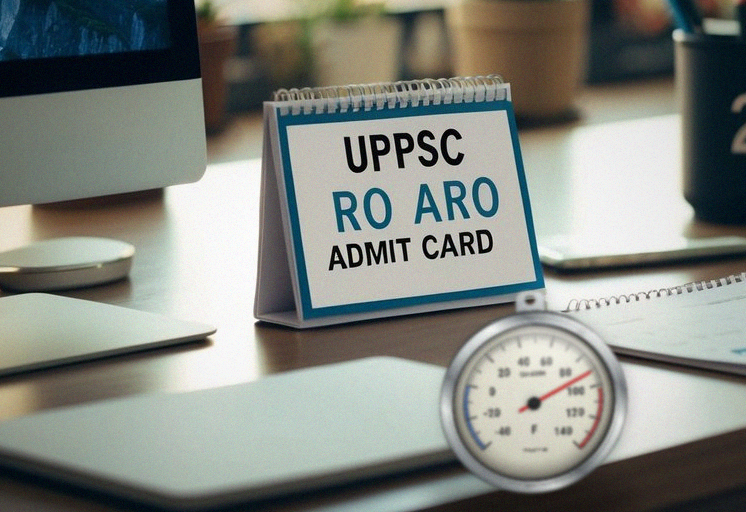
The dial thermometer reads 90 °F
